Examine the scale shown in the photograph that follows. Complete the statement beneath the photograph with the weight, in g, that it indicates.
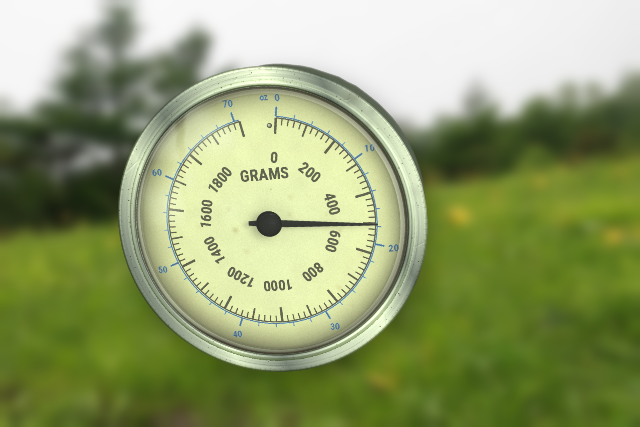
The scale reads 500 g
